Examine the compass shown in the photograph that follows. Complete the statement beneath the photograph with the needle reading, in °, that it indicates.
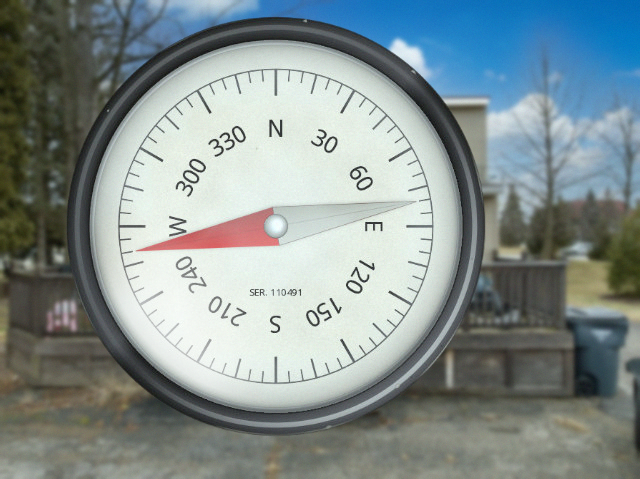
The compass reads 260 °
